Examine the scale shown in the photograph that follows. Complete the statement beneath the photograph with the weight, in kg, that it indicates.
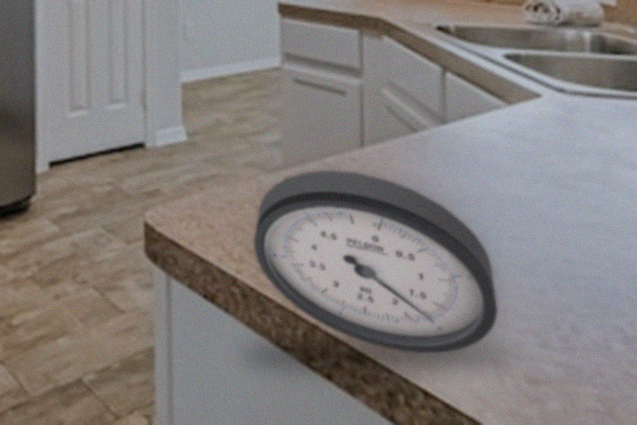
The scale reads 1.75 kg
